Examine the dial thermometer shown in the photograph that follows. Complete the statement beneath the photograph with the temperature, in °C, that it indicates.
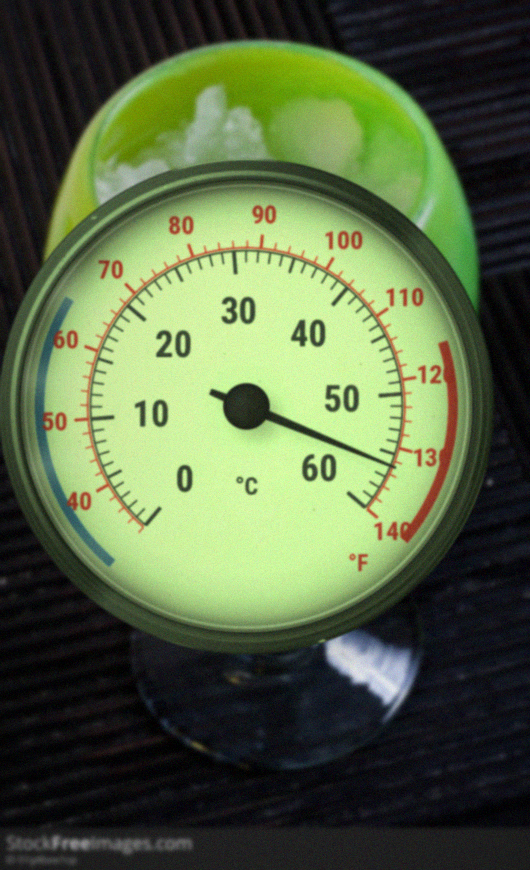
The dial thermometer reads 56 °C
